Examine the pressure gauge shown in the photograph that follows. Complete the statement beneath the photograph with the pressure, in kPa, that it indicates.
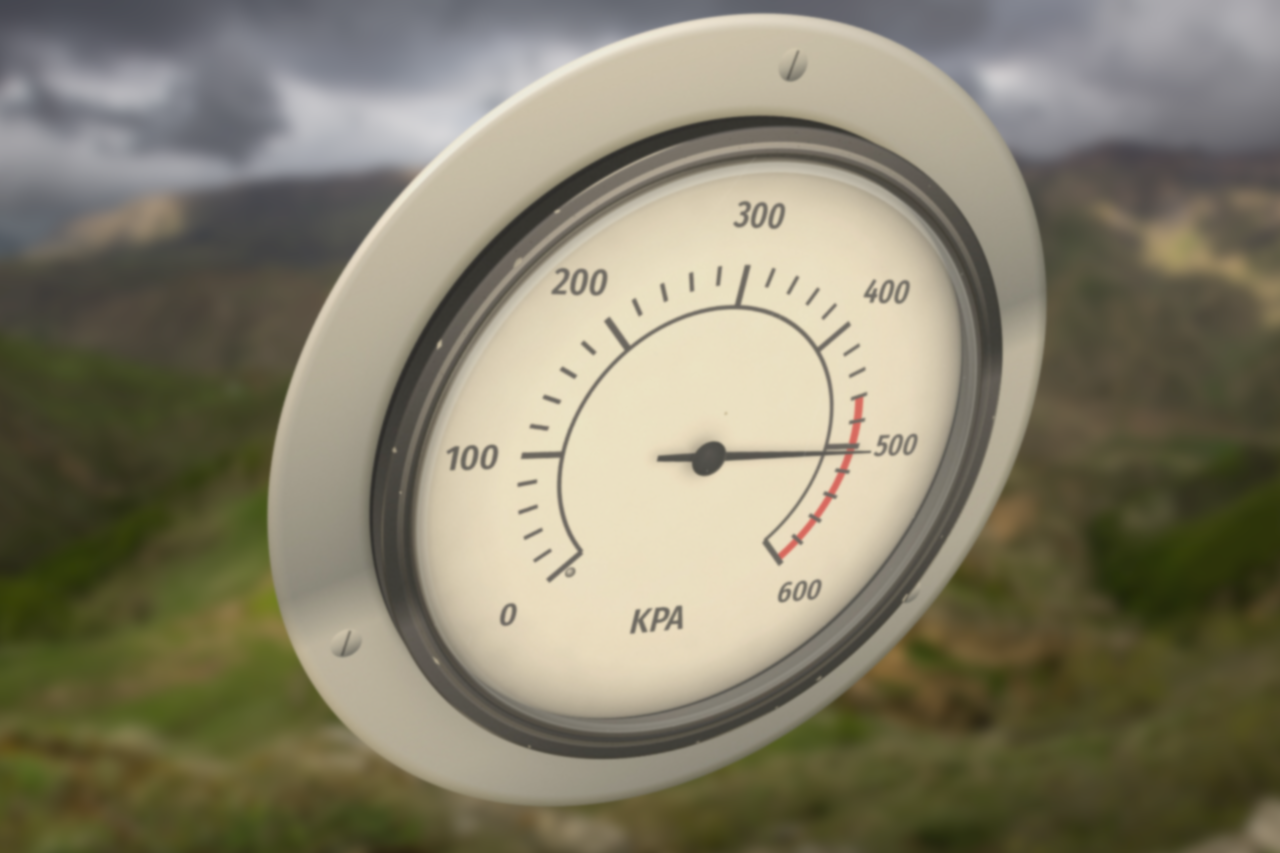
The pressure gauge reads 500 kPa
